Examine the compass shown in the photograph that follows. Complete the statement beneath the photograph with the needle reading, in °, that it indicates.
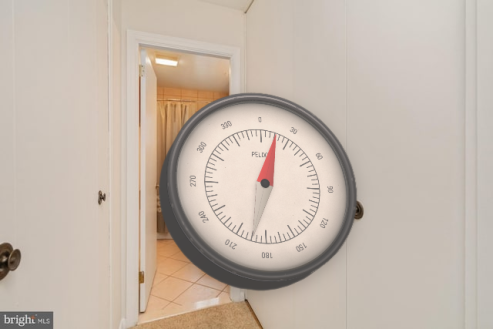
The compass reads 15 °
